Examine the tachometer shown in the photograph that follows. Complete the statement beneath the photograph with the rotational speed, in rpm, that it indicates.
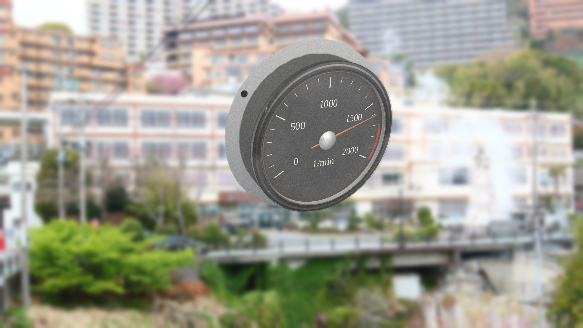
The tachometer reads 1600 rpm
